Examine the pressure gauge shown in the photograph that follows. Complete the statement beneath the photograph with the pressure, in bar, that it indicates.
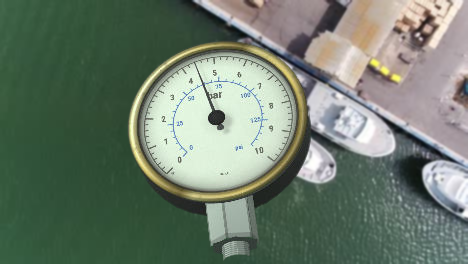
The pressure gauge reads 4.4 bar
